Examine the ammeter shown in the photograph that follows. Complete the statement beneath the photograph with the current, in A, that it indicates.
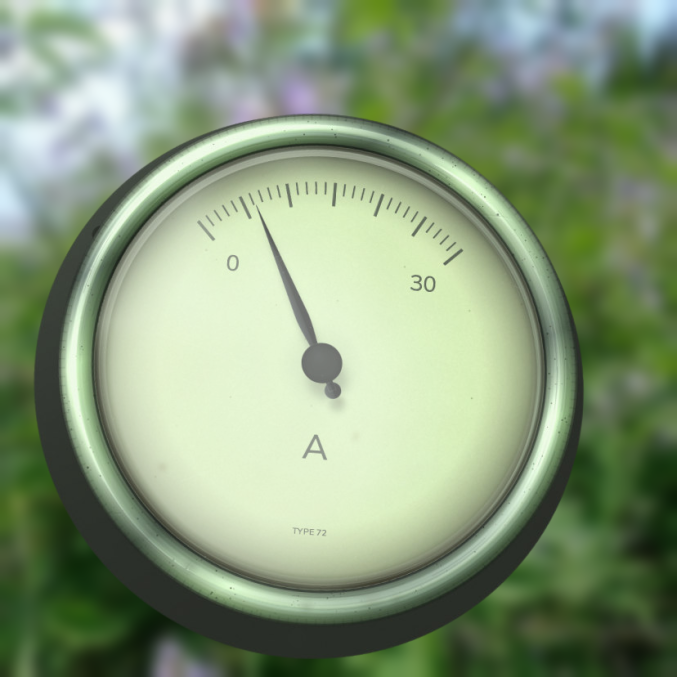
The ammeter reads 6 A
